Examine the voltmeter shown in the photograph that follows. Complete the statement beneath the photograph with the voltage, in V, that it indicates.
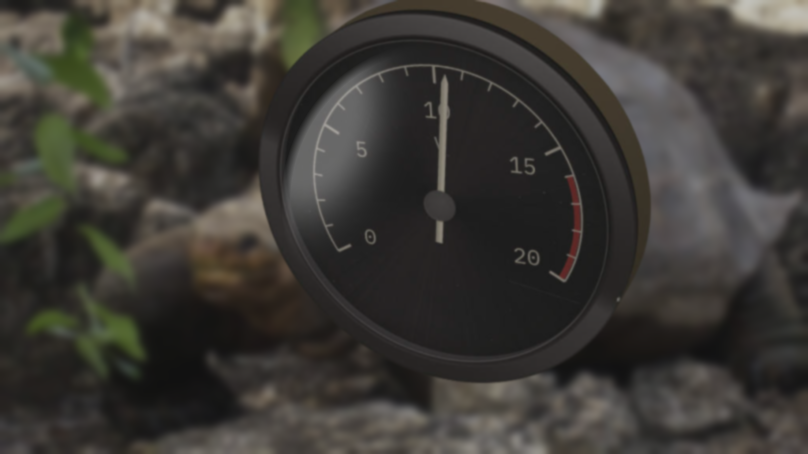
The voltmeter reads 10.5 V
